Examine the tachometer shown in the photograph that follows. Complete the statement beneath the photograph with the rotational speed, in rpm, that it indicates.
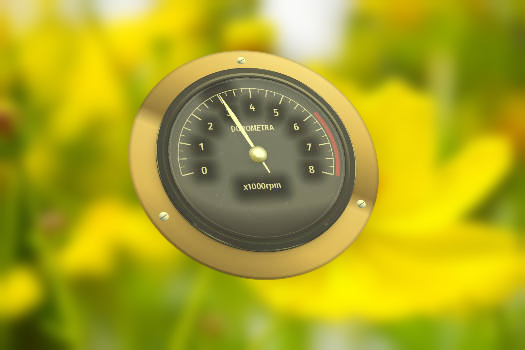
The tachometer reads 3000 rpm
